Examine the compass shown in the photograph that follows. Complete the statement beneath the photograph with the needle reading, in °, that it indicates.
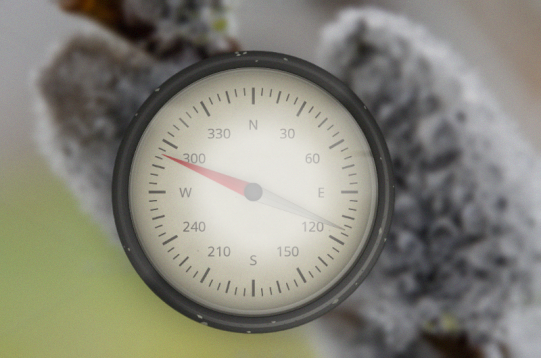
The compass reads 292.5 °
